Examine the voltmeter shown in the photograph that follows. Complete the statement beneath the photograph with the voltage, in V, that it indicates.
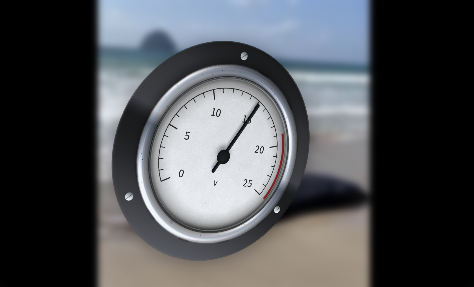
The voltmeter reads 15 V
